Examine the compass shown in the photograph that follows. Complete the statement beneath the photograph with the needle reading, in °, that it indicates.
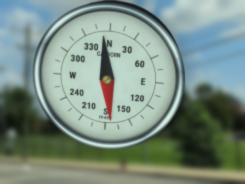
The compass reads 172.5 °
